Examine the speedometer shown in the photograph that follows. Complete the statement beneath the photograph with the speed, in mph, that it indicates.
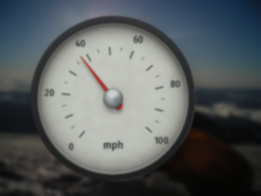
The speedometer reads 37.5 mph
